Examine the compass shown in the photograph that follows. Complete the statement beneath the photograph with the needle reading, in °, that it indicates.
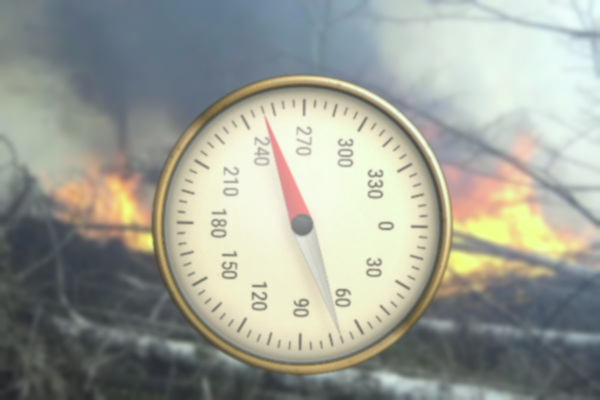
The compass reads 250 °
